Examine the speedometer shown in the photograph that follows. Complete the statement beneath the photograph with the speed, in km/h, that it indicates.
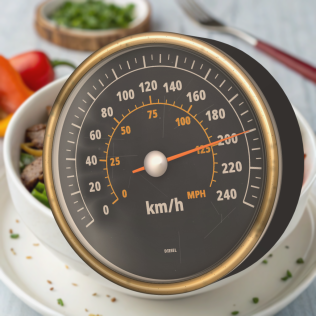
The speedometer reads 200 km/h
